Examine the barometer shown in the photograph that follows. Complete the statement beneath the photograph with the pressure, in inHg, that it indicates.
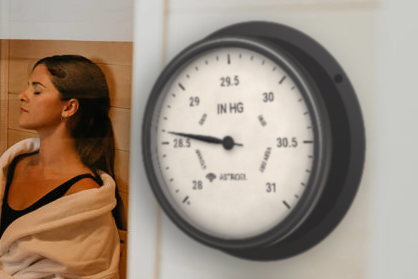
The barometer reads 28.6 inHg
